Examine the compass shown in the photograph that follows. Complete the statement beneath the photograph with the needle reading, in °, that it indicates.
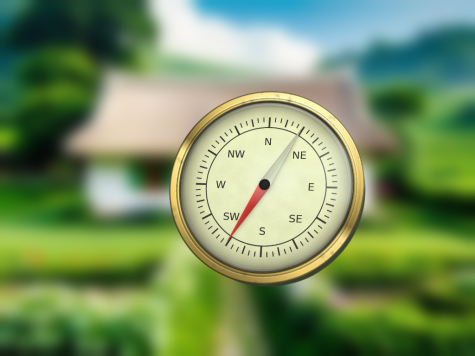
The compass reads 210 °
